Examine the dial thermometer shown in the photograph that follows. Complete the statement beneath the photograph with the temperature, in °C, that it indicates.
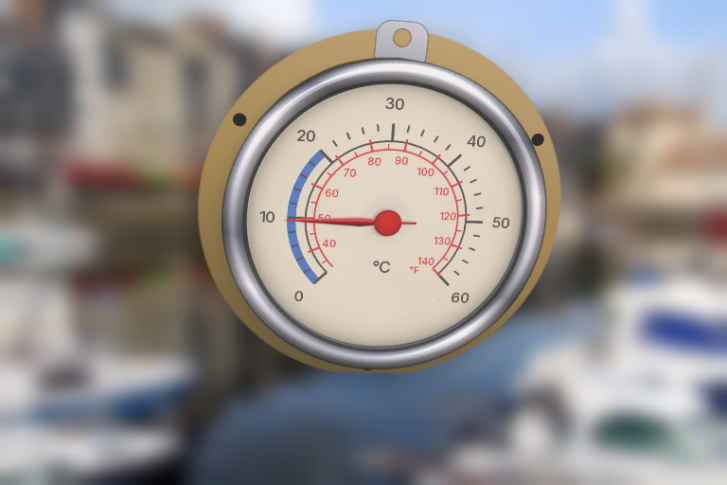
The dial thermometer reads 10 °C
